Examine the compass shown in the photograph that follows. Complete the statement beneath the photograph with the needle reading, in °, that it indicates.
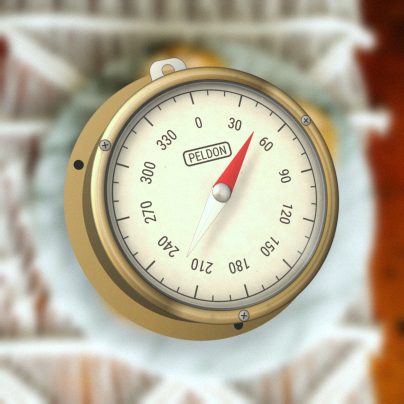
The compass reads 45 °
